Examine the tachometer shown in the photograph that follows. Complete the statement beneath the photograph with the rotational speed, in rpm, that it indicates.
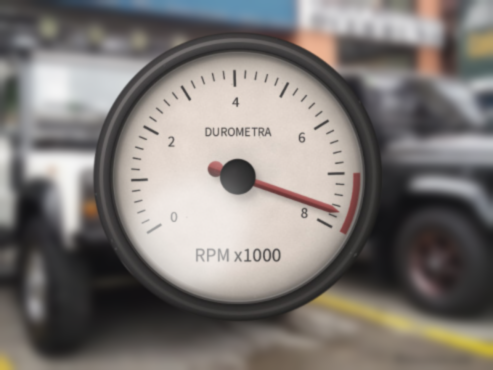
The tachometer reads 7700 rpm
